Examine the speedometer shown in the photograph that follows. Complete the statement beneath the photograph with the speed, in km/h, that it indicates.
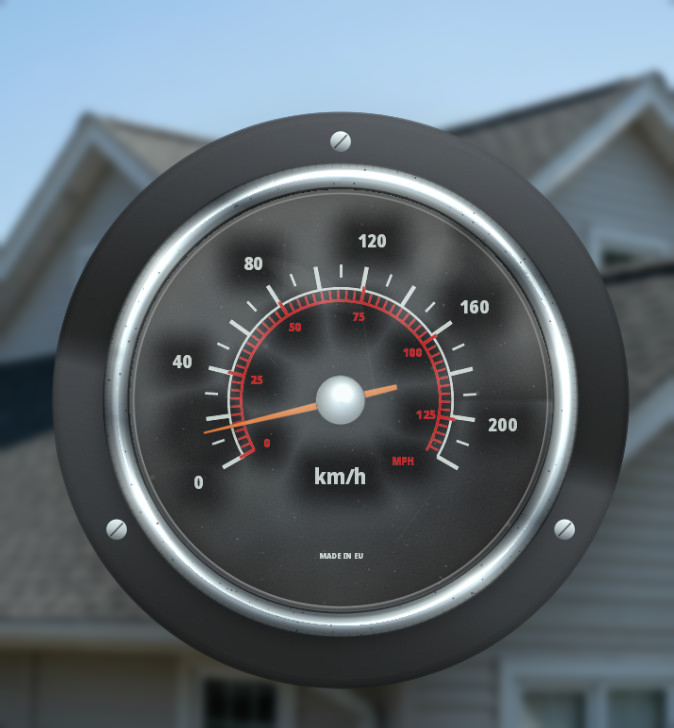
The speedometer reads 15 km/h
